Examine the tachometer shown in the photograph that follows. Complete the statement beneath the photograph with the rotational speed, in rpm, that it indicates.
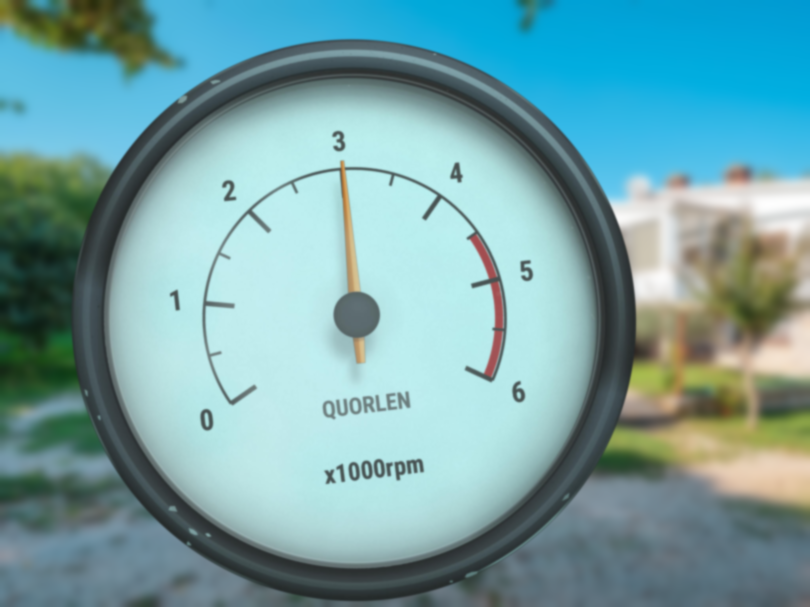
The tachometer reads 3000 rpm
